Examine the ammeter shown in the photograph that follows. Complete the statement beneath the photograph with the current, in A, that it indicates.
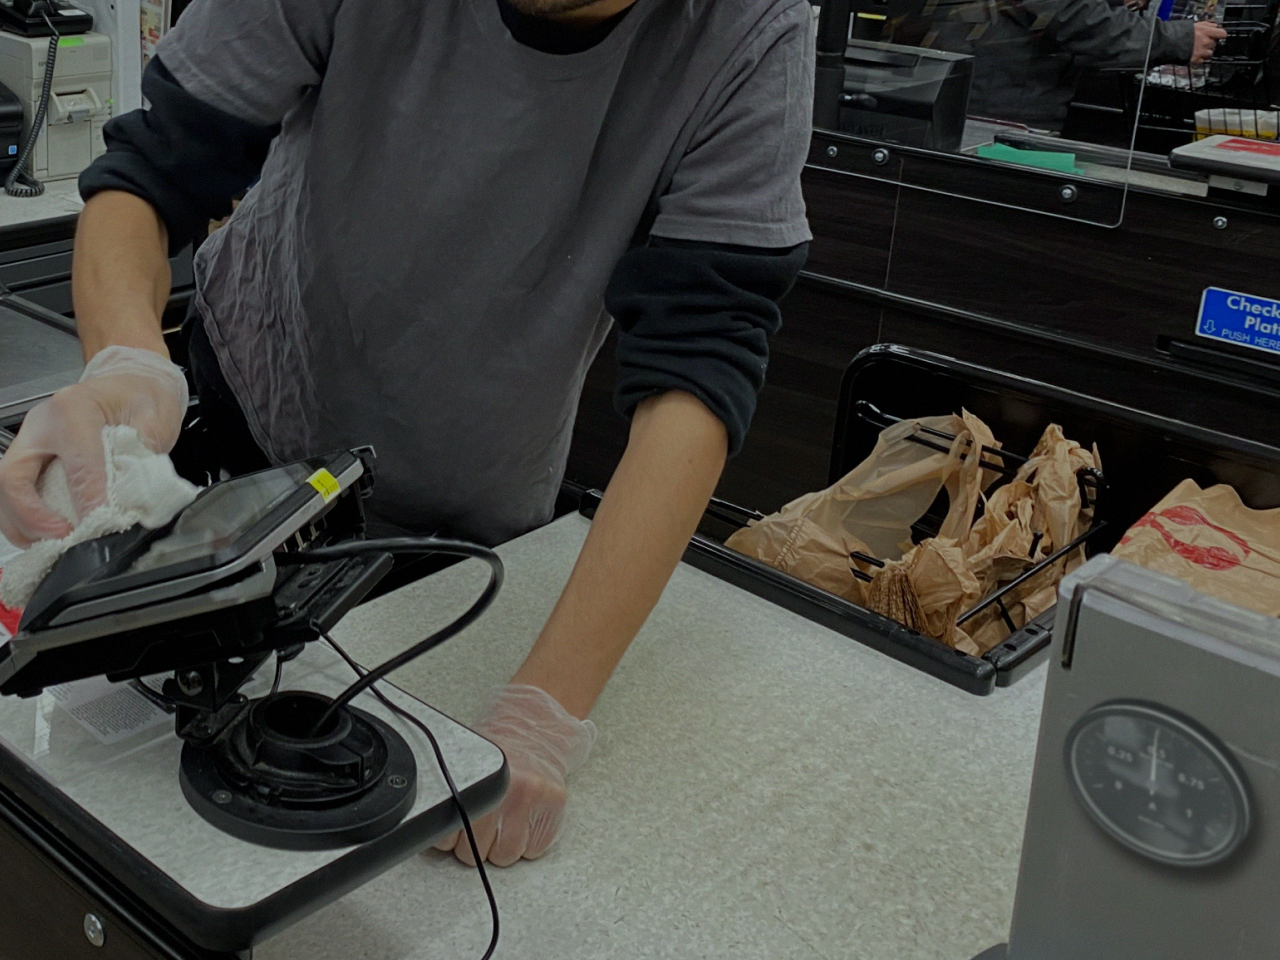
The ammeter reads 0.5 A
